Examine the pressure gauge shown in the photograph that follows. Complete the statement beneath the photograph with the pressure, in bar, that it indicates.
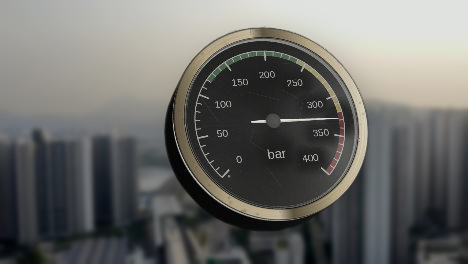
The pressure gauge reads 330 bar
